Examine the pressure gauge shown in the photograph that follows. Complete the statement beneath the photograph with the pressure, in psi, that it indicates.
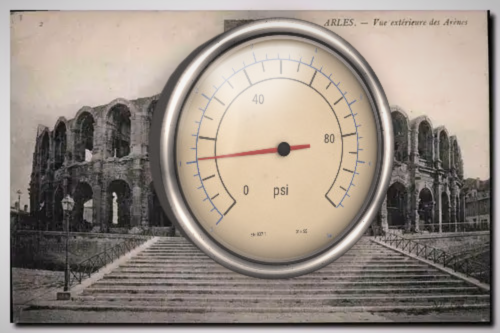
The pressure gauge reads 15 psi
